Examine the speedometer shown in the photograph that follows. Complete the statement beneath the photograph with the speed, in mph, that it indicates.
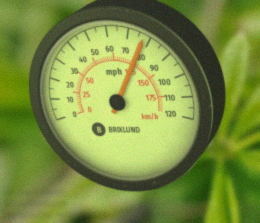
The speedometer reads 77.5 mph
